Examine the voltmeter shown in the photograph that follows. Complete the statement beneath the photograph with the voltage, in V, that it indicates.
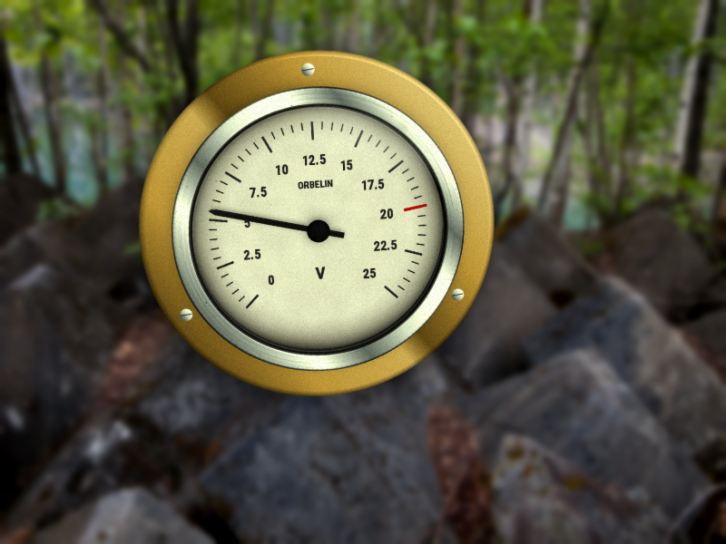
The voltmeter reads 5.5 V
